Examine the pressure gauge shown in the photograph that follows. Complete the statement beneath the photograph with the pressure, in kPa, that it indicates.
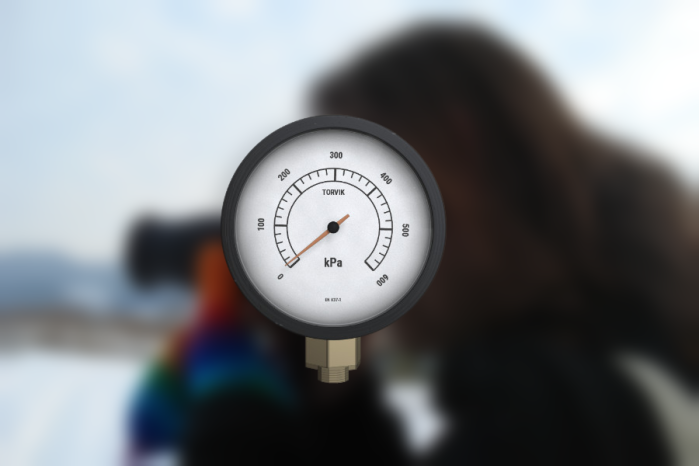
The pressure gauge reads 10 kPa
